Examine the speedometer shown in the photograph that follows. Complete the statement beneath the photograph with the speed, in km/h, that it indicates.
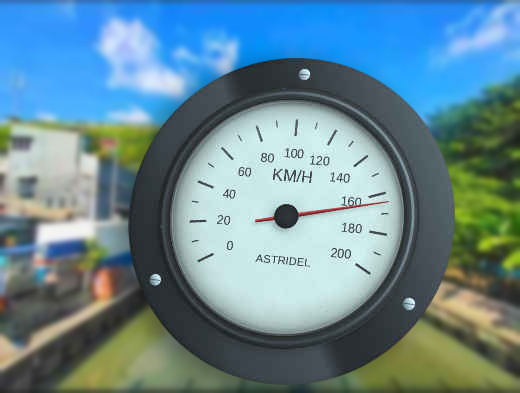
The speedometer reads 165 km/h
